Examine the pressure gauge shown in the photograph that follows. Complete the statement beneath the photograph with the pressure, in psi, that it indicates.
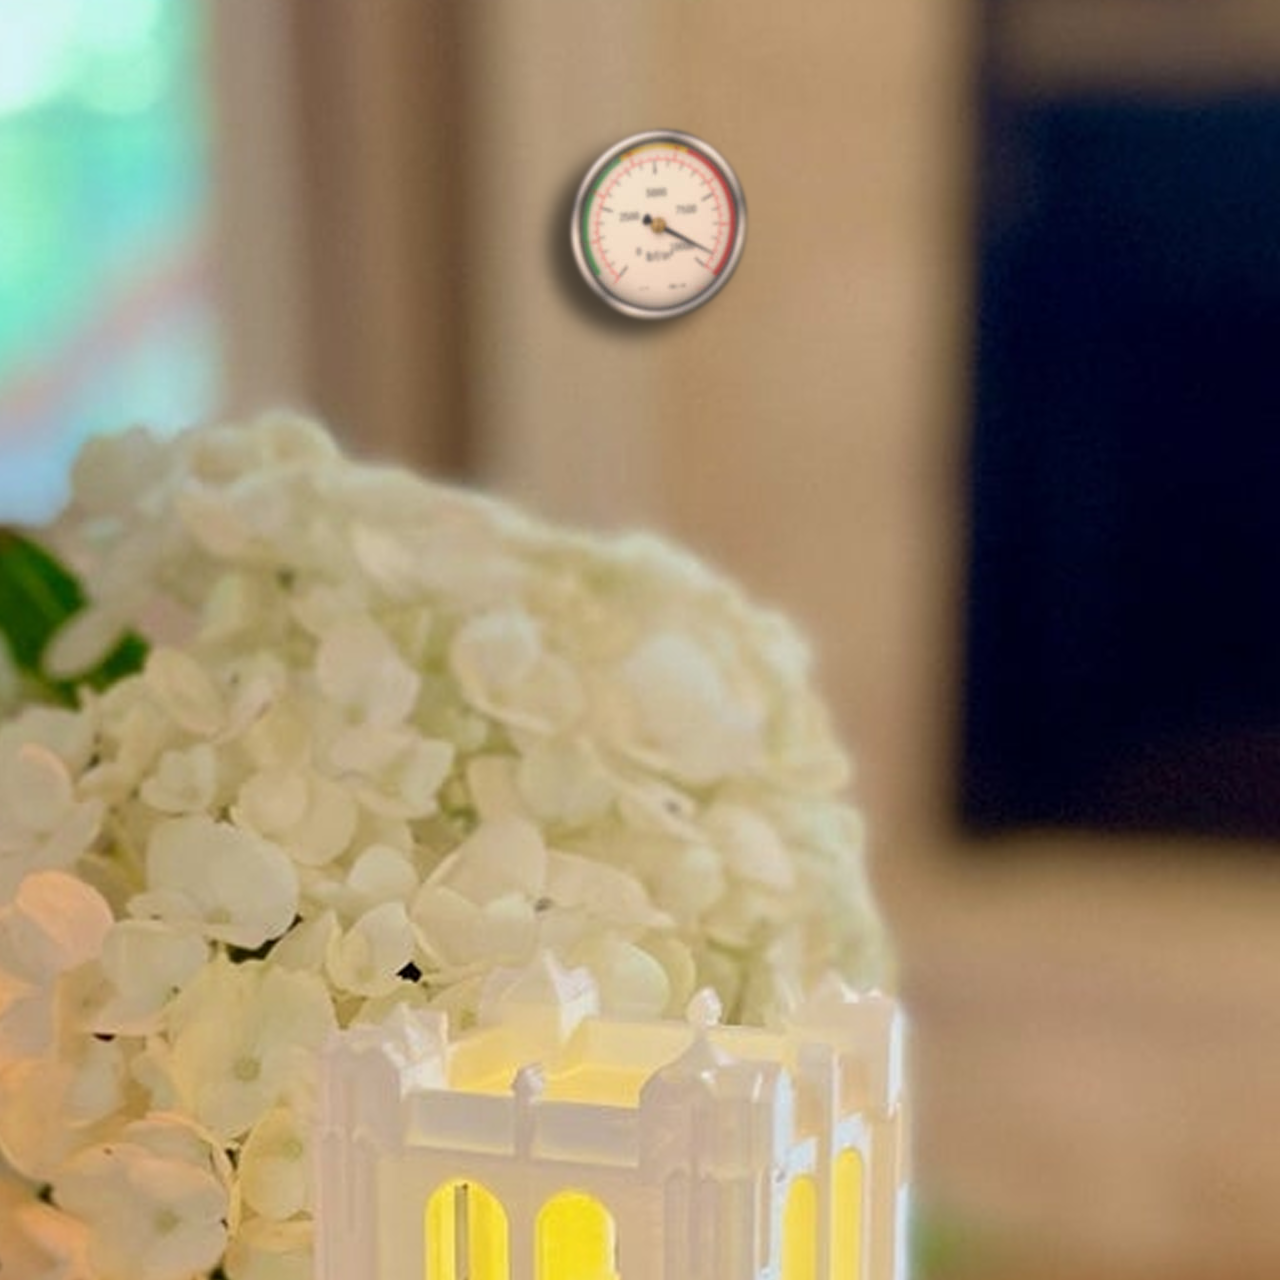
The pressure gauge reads 9500 psi
